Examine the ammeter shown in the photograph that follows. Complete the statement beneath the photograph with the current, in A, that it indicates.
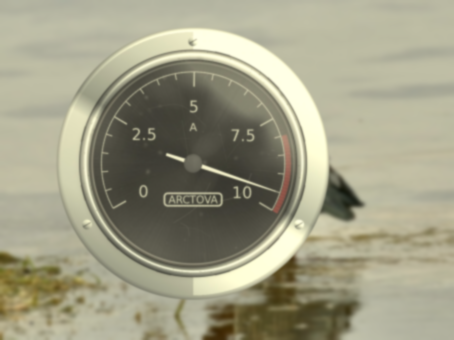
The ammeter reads 9.5 A
